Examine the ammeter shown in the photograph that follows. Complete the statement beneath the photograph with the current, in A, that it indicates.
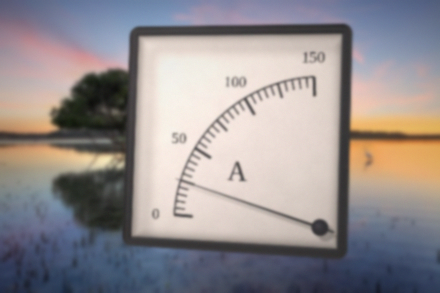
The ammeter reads 25 A
